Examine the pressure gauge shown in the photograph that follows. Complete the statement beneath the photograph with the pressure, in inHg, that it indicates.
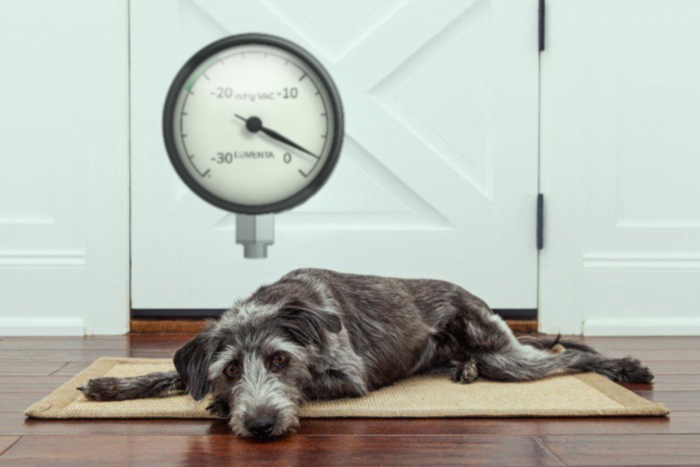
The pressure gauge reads -2 inHg
